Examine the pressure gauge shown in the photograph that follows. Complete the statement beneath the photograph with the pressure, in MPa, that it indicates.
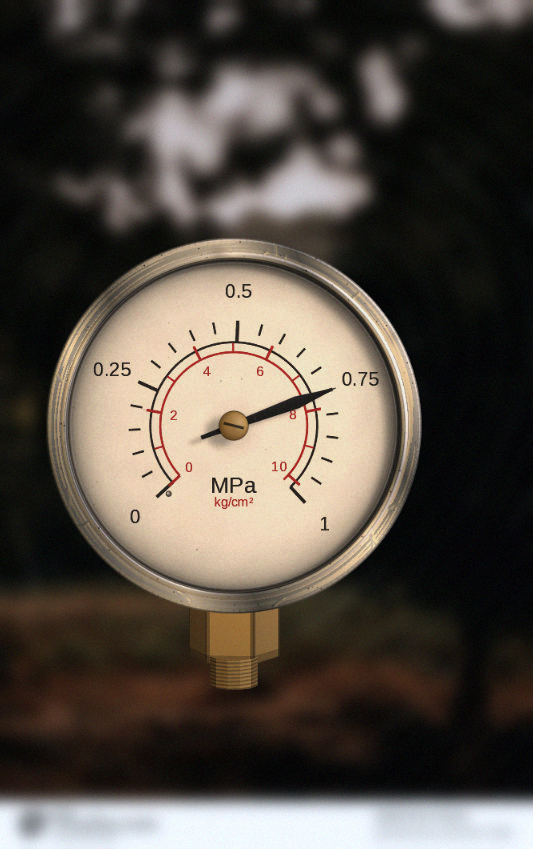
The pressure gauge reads 0.75 MPa
